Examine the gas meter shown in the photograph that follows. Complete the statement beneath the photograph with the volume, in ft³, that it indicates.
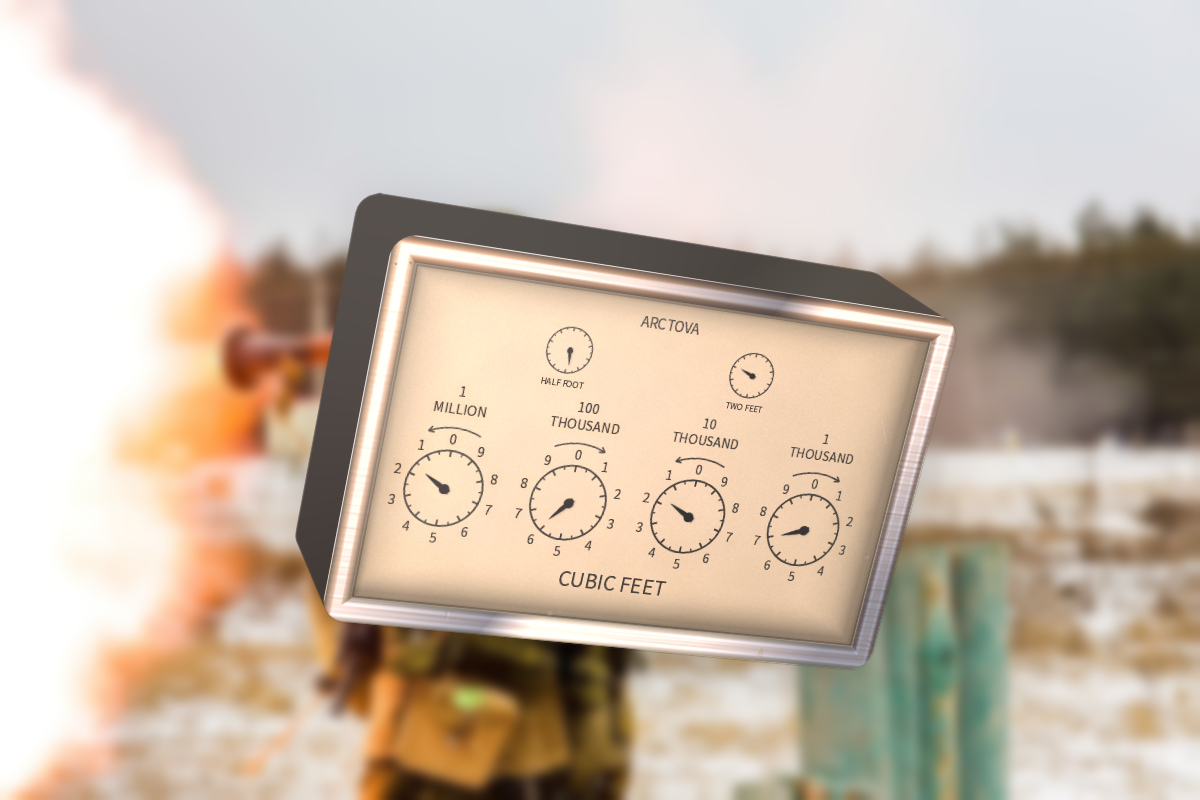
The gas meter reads 161700 ft³
